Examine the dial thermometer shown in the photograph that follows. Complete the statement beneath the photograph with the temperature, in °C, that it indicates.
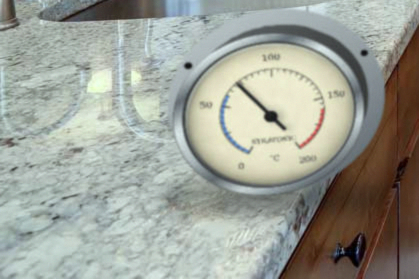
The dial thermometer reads 75 °C
